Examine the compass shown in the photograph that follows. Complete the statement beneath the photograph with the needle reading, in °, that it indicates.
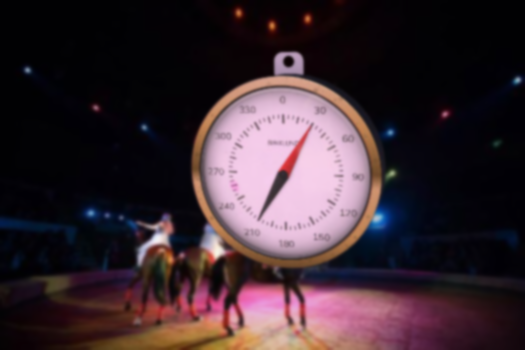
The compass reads 30 °
